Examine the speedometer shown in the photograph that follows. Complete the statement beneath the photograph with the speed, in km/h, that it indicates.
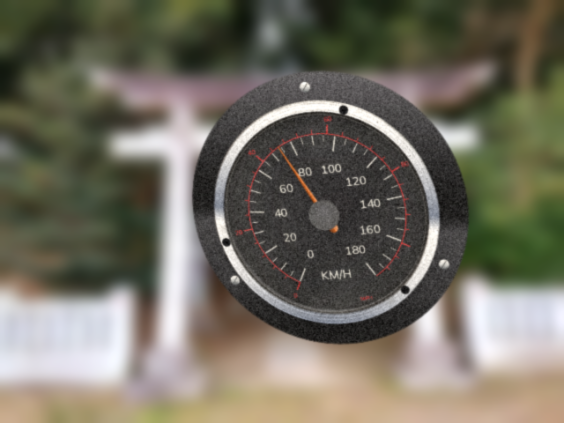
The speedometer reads 75 km/h
